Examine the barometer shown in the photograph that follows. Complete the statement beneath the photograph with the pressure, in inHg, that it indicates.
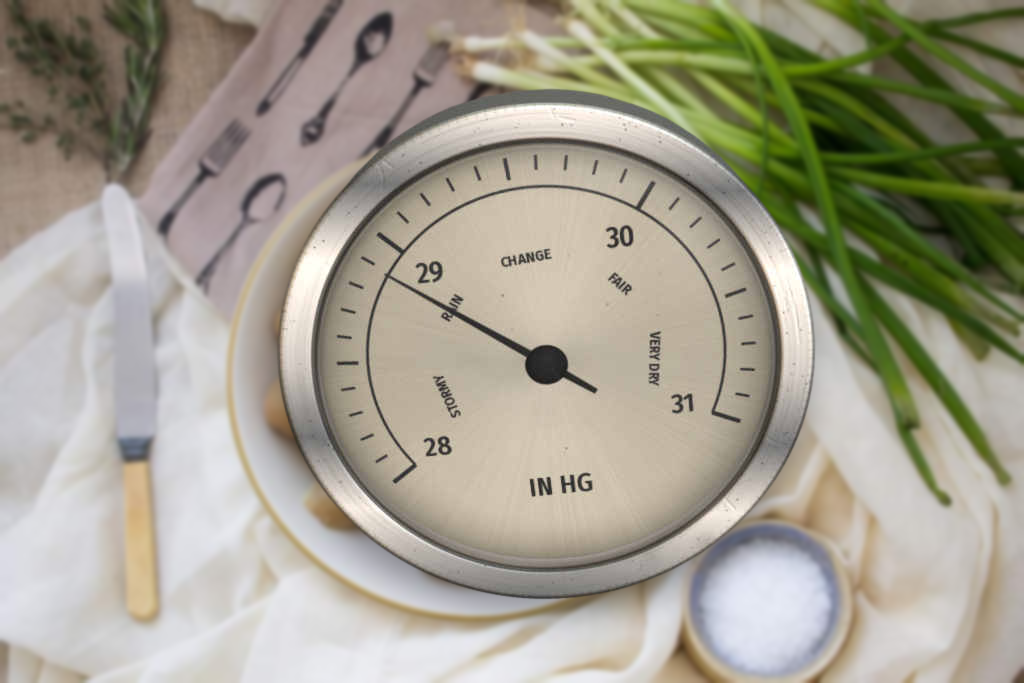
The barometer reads 28.9 inHg
